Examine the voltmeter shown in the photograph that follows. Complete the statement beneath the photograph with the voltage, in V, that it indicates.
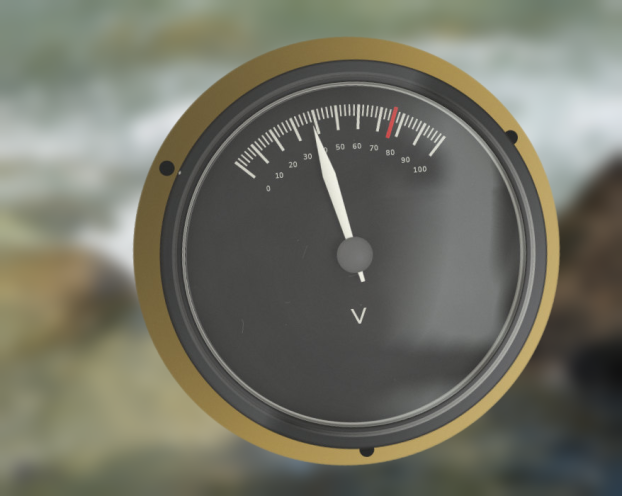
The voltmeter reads 38 V
